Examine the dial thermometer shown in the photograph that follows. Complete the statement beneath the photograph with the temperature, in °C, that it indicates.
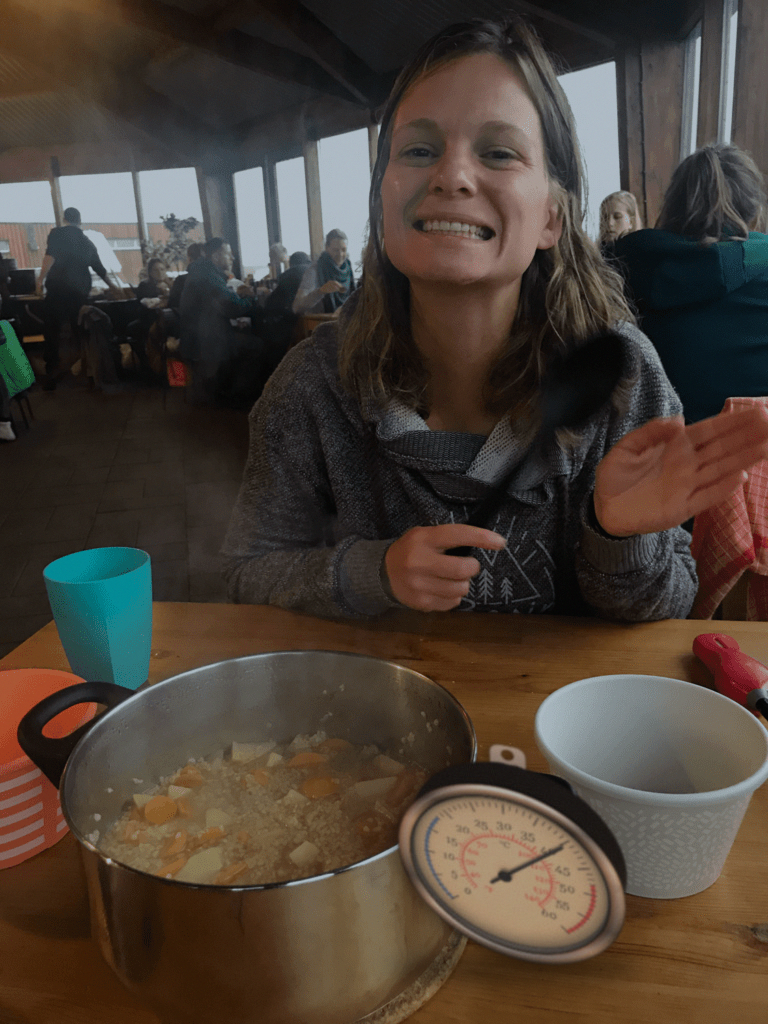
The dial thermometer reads 40 °C
